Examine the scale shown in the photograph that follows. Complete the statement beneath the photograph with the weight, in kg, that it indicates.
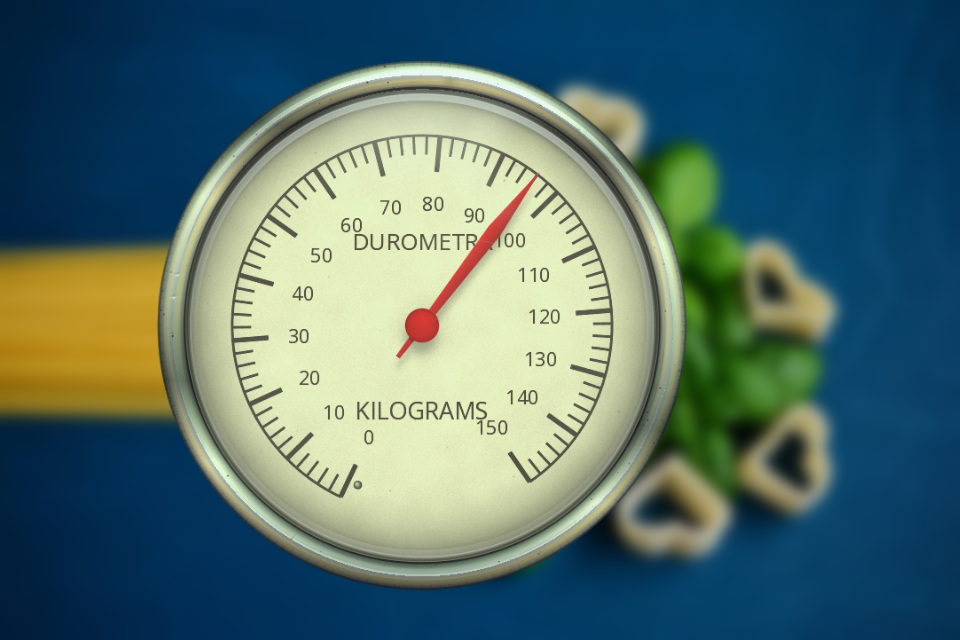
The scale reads 96 kg
